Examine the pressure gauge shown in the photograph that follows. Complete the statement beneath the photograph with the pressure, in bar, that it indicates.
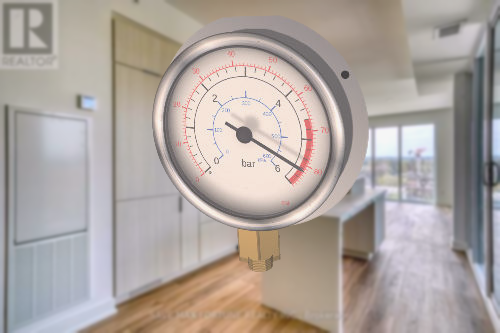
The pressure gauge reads 5.6 bar
